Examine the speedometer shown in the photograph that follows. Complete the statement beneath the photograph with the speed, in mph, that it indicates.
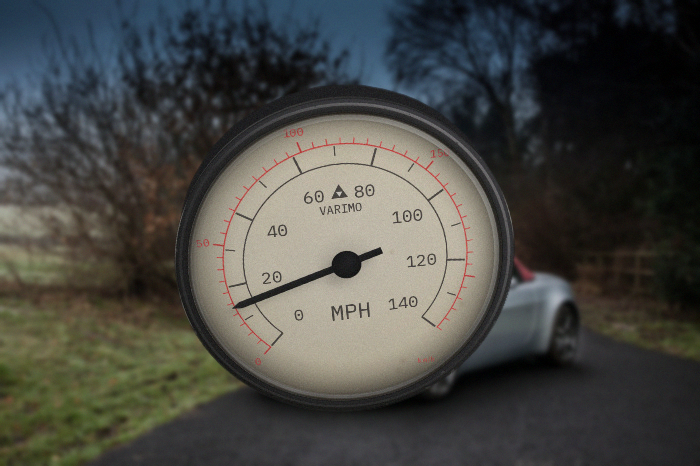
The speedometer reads 15 mph
